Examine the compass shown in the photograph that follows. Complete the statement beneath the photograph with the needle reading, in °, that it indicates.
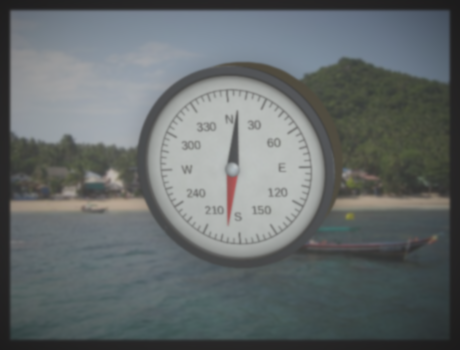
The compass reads 190 °
